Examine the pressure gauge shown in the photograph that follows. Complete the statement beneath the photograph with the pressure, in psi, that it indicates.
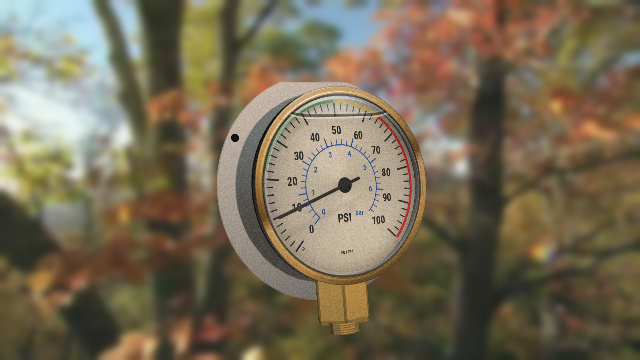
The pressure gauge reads 10 psi
